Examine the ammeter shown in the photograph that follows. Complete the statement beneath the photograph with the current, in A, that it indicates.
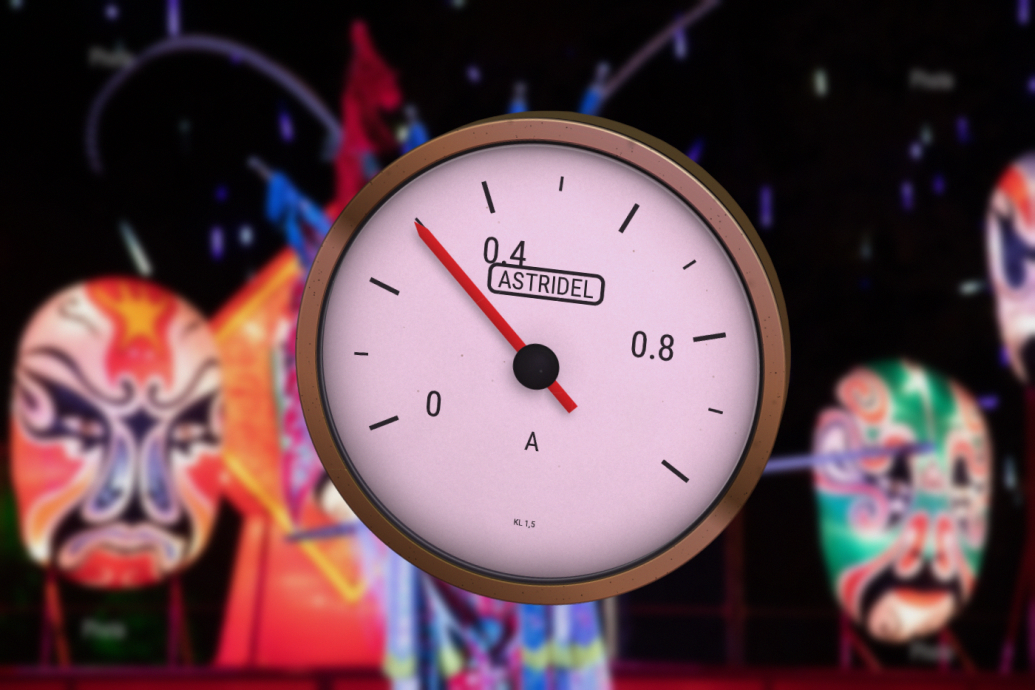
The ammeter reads 0.3 A
